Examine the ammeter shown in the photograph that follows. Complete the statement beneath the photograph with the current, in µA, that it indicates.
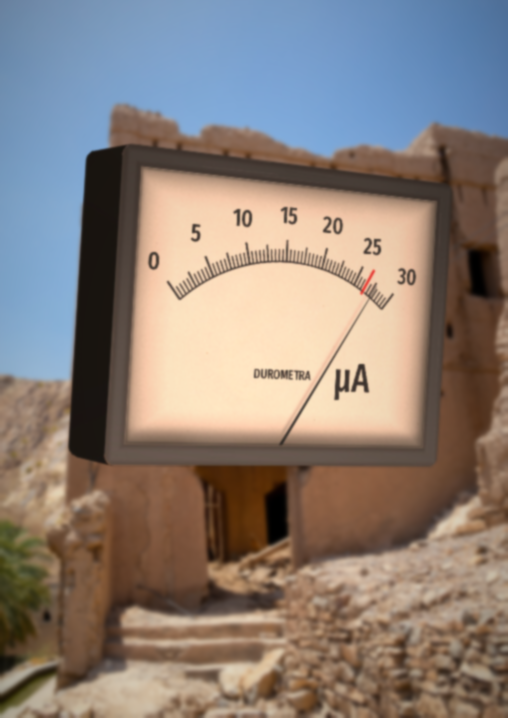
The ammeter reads 27.5 µA
